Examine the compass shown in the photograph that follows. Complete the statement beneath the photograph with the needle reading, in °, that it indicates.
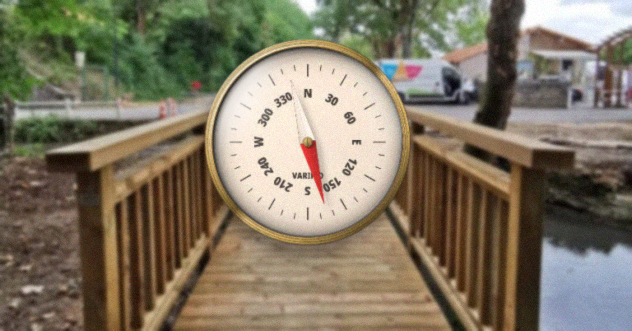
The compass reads 165 °
